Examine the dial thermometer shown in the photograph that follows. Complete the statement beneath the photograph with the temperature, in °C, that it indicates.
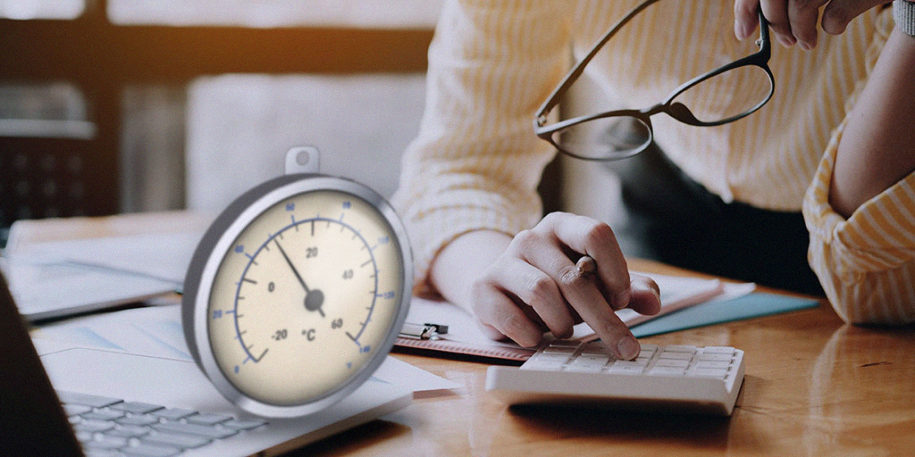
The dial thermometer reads 10 °C
